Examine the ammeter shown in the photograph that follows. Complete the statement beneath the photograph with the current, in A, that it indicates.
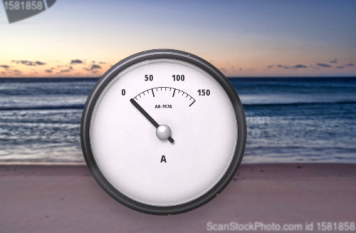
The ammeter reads 0 A
